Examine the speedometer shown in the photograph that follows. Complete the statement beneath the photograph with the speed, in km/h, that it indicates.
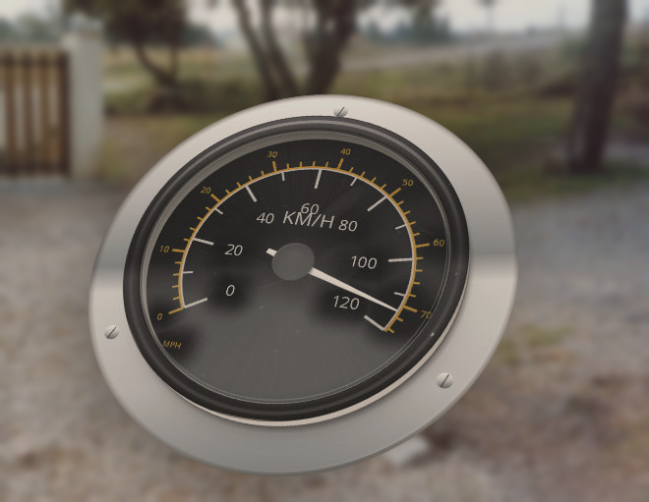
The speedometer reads 115 km/h
